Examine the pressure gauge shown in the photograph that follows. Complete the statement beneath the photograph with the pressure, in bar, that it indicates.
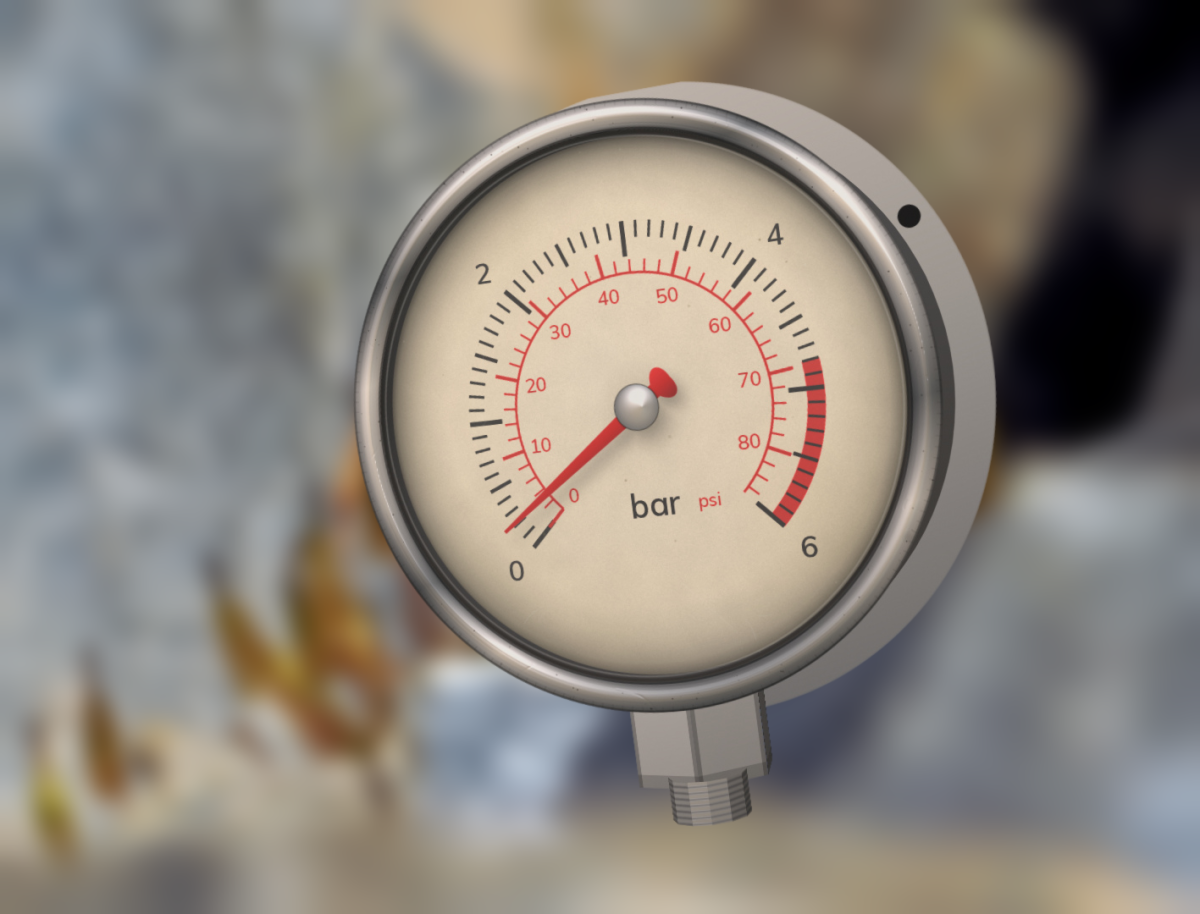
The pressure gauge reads 0.2 bar
